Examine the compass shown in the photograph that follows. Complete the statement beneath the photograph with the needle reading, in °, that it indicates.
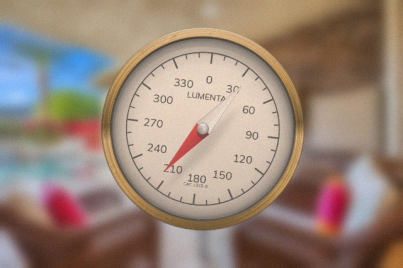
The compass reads 215 °
